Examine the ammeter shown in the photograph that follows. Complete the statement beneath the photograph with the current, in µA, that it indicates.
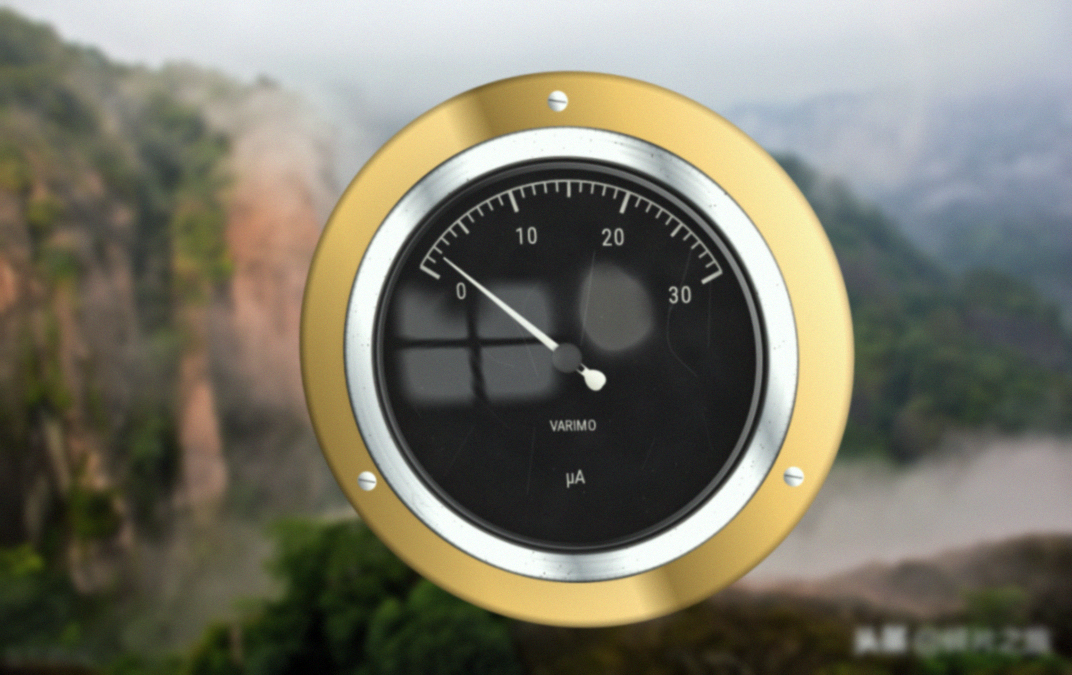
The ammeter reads 2 µA
